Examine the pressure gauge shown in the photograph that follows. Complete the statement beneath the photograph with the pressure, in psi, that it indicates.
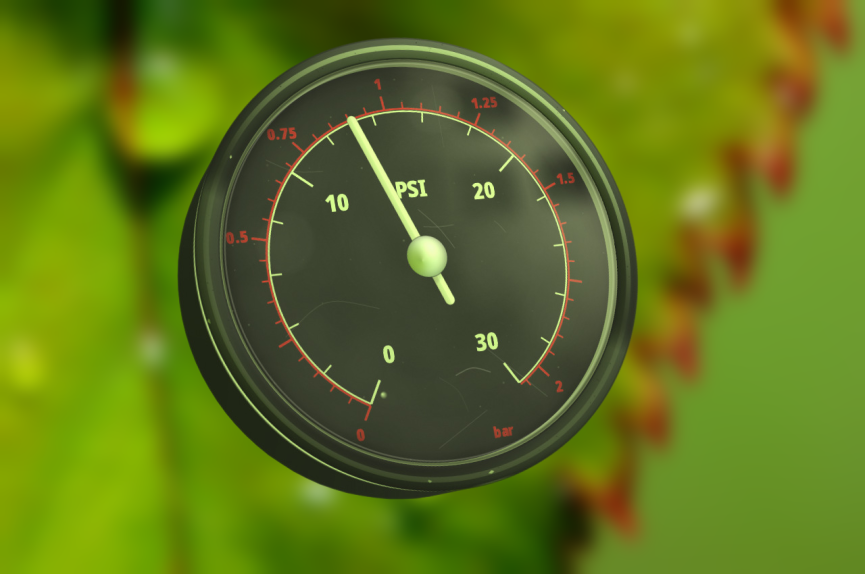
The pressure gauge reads 13 psi
